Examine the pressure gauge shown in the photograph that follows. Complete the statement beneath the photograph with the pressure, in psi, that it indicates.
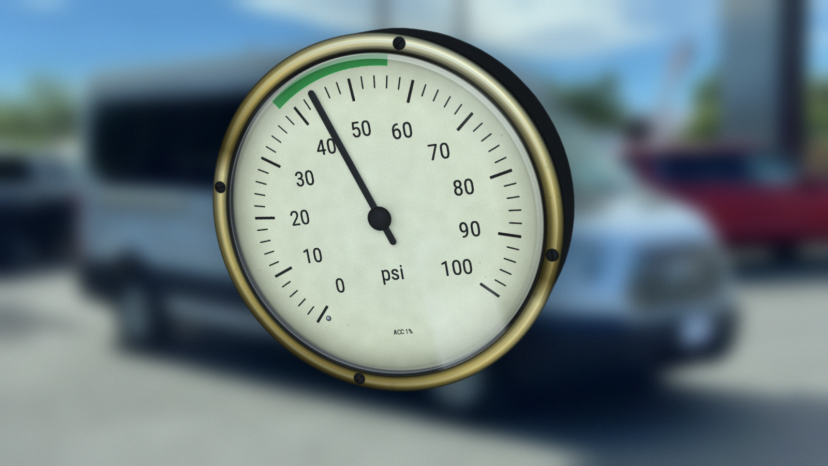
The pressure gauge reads 44 psi
